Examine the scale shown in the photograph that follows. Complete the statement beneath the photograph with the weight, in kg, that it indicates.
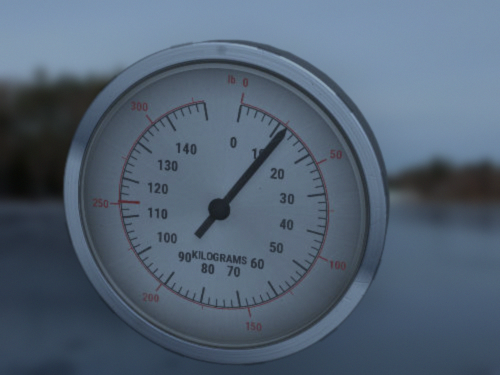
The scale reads 12 kg
